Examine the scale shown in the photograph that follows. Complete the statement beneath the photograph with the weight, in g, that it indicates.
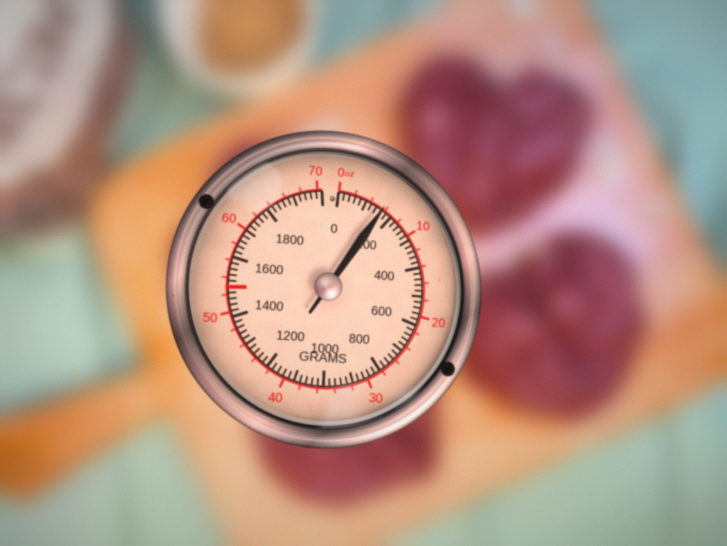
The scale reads 160 g
